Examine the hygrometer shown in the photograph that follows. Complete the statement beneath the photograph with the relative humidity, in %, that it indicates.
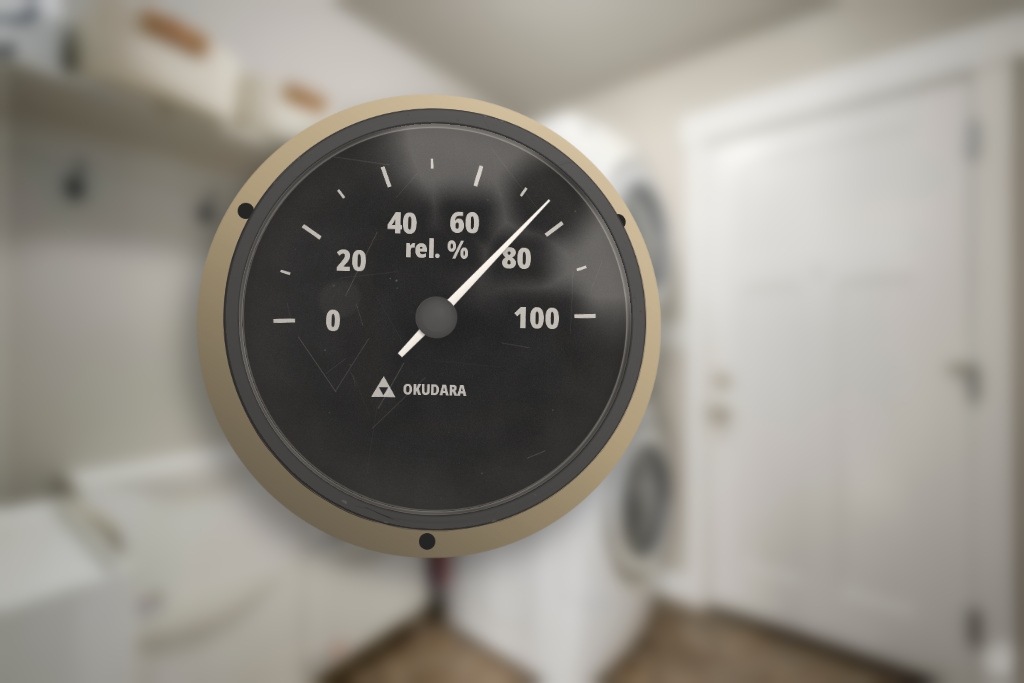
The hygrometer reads 75 %
